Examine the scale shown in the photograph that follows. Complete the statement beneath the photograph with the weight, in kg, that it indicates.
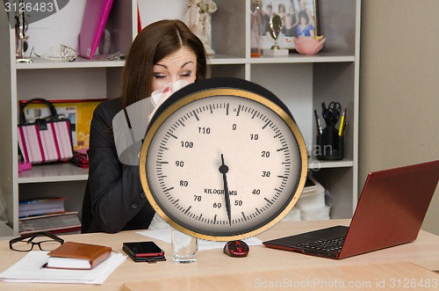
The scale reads 55 kg
